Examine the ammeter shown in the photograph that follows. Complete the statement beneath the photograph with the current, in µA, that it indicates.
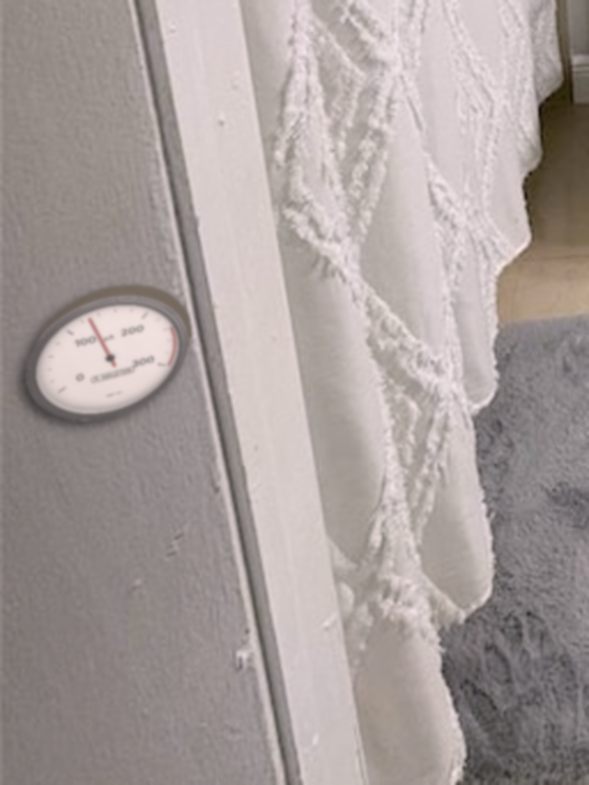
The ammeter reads 130 µA
